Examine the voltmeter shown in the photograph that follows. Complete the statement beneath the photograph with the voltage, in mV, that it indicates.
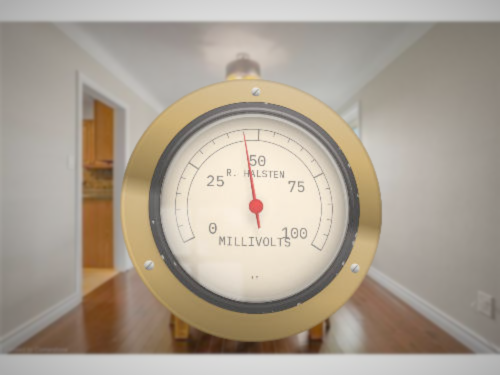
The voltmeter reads 45 mV
